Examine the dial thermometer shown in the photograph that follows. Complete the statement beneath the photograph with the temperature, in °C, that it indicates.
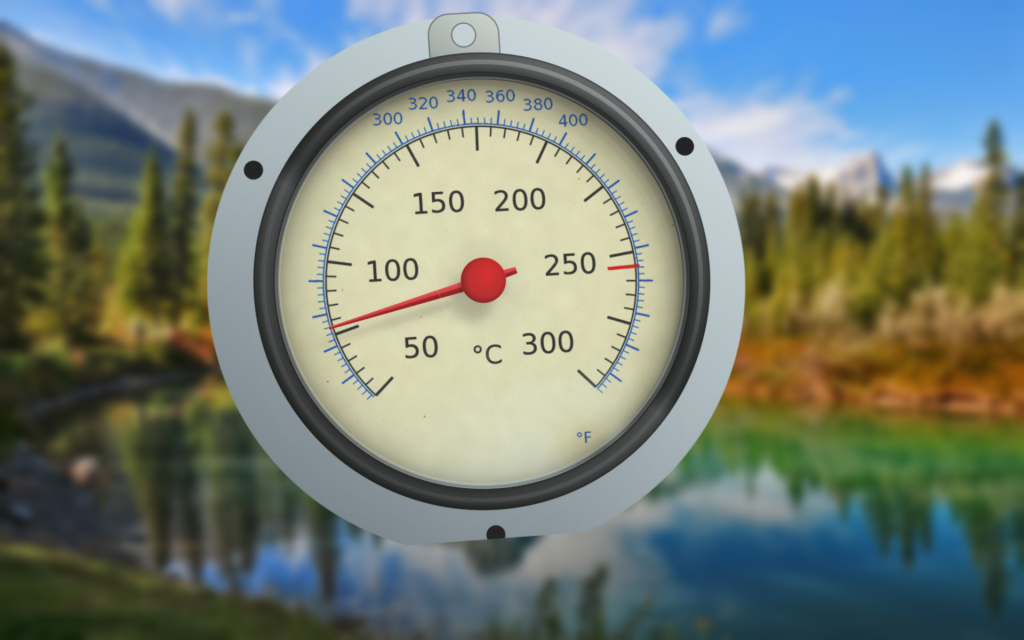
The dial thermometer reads 77.5 °C
